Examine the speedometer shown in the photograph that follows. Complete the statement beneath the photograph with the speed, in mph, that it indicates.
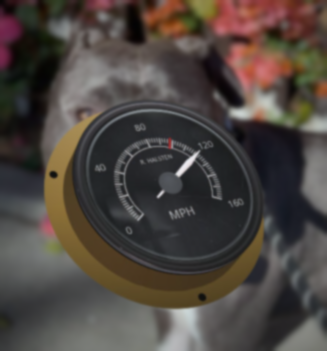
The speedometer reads 120 mph
